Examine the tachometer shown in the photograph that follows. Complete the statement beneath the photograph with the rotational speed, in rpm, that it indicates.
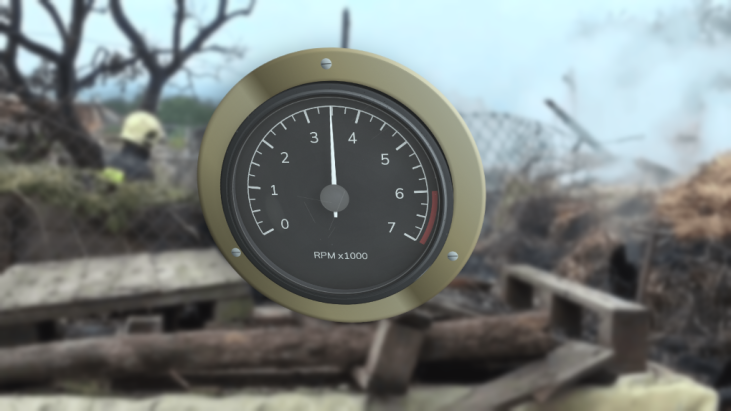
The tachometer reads 3500 rpm
